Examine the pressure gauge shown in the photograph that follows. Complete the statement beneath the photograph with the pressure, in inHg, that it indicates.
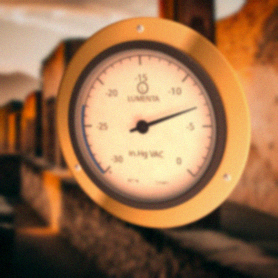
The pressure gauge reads -7 inHg
